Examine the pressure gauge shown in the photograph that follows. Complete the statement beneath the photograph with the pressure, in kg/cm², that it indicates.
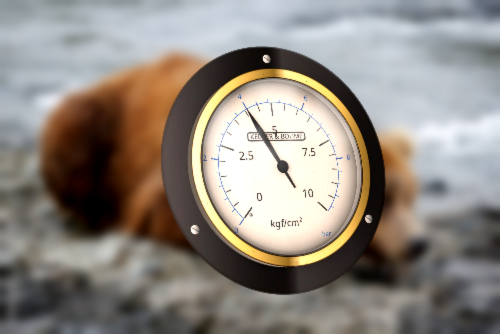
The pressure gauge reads 4 kg/cm²
